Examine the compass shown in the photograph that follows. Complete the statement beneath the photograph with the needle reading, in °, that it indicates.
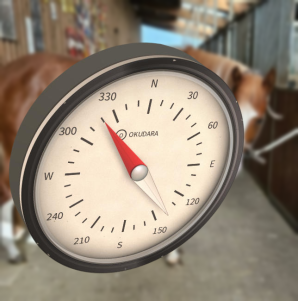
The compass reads 320 °
